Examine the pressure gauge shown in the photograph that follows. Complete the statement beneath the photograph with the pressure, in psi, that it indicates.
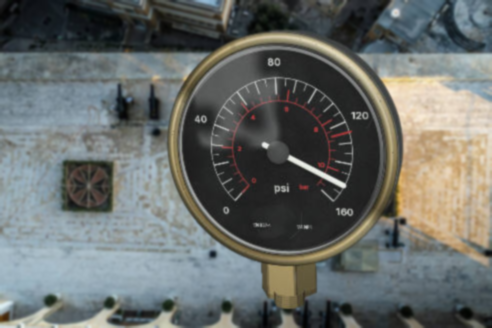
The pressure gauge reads 150 psi
